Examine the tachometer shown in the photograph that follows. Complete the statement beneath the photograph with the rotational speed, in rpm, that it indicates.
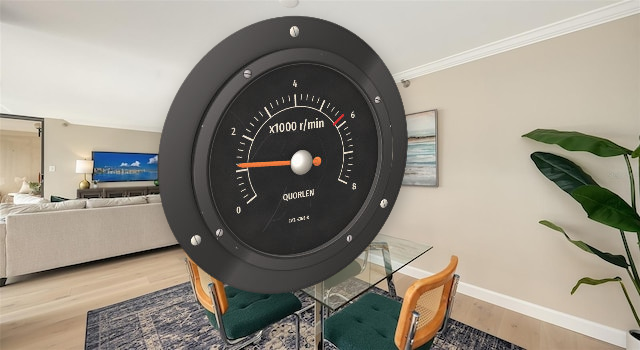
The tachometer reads 1200 rpm
